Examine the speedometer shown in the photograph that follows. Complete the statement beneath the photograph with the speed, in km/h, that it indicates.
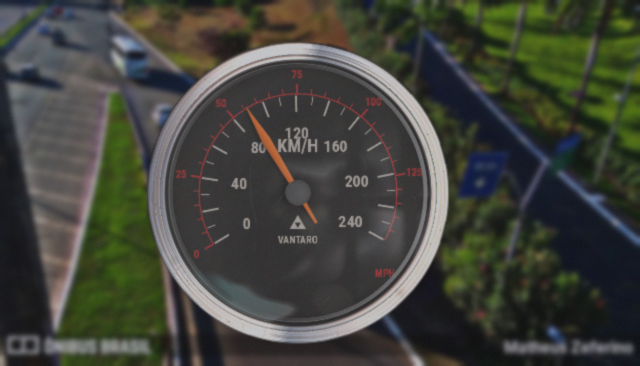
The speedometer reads 90 km/h
